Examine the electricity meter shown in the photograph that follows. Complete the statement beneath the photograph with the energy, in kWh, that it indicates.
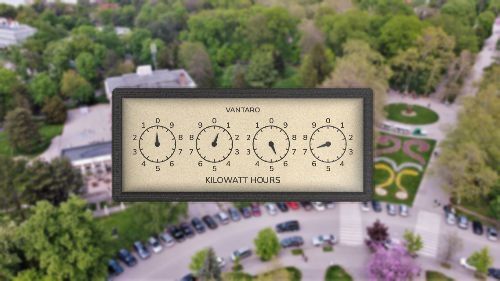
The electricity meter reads 57 kWh
